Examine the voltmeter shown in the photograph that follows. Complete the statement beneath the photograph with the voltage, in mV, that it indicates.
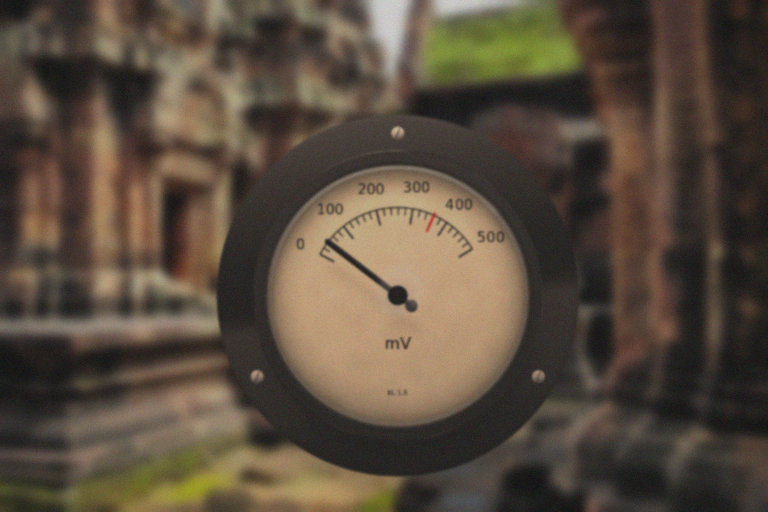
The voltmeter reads 40 mV
